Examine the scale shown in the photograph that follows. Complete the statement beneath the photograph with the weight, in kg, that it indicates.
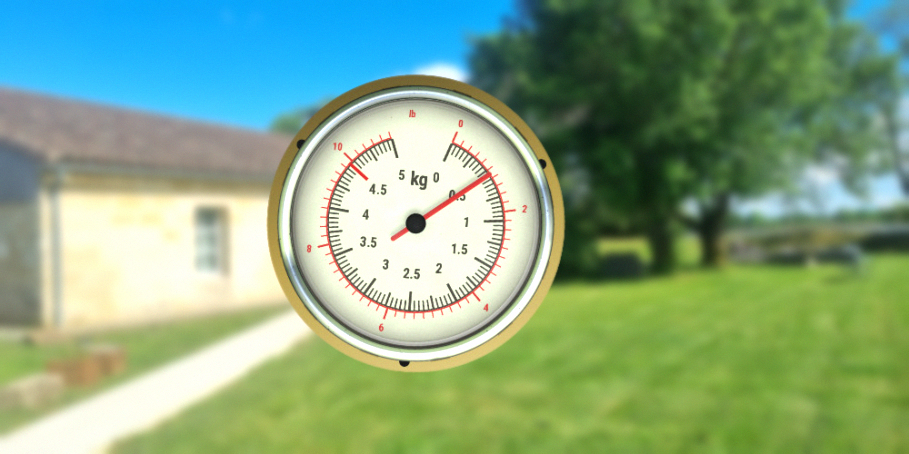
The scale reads 0.5 kg
